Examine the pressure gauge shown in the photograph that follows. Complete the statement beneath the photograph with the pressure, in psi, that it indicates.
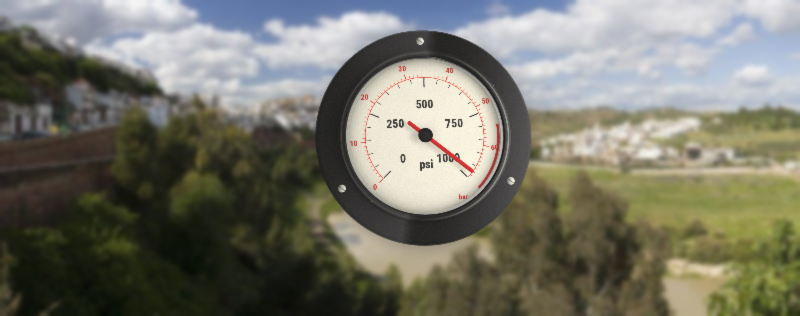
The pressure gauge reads 975 psi
